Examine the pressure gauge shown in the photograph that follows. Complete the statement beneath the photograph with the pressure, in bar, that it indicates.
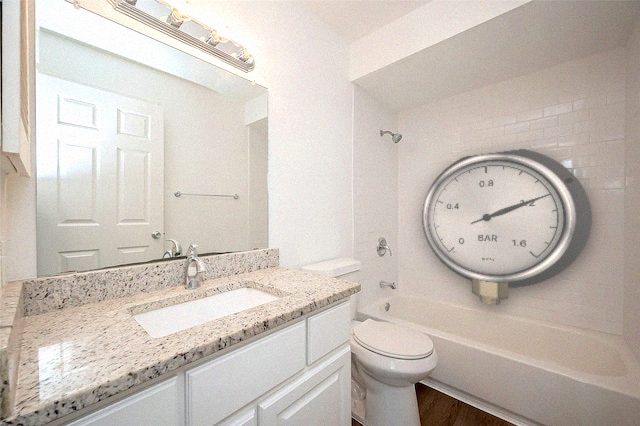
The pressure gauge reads 1.2 bar
